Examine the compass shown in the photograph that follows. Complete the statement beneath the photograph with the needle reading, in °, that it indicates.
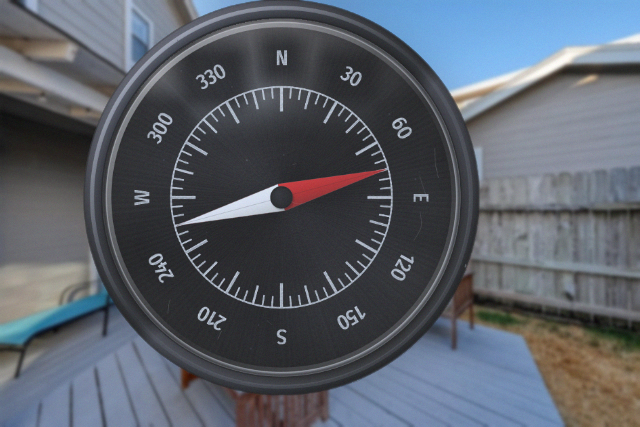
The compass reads 75 °
